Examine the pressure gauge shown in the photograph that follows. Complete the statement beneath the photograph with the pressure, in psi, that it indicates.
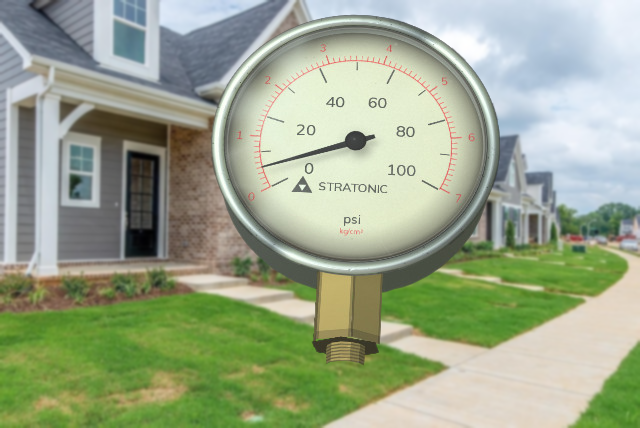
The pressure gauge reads 5 psi
